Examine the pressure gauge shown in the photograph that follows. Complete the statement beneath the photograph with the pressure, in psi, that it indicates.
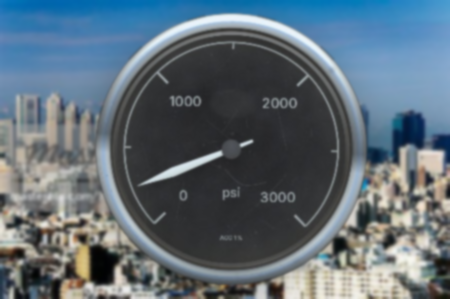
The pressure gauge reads 250 psi
